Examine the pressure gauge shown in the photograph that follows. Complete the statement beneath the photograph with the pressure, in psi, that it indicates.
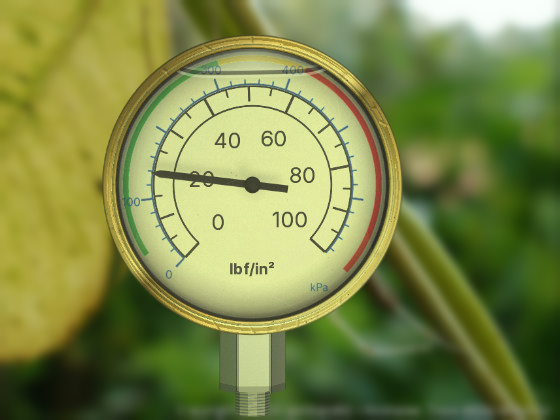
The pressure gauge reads 20 psi
